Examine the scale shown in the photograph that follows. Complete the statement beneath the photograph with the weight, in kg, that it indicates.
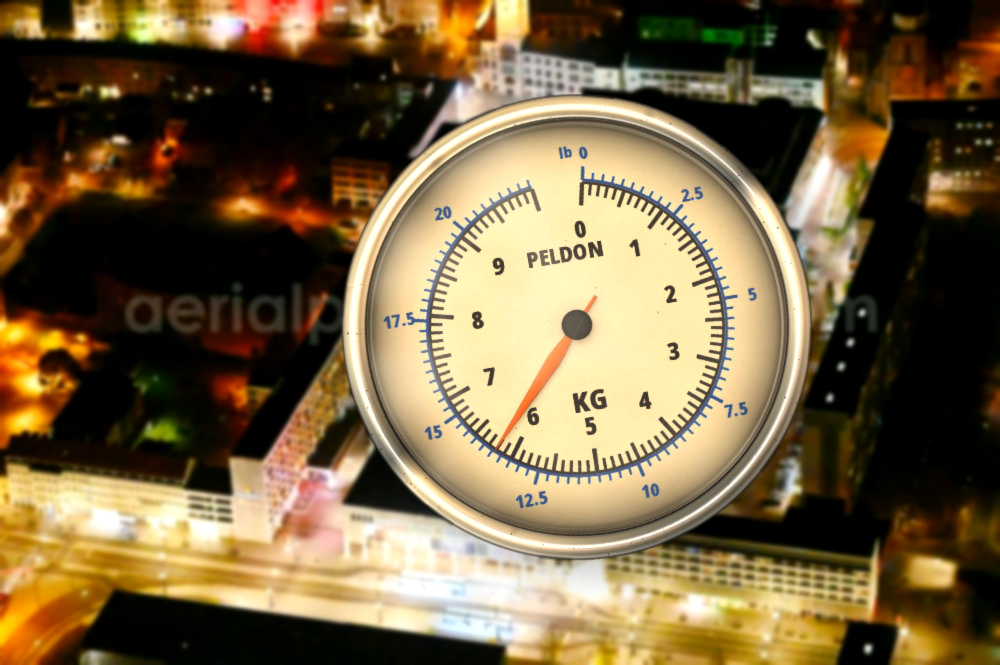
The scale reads 6.2 kg
